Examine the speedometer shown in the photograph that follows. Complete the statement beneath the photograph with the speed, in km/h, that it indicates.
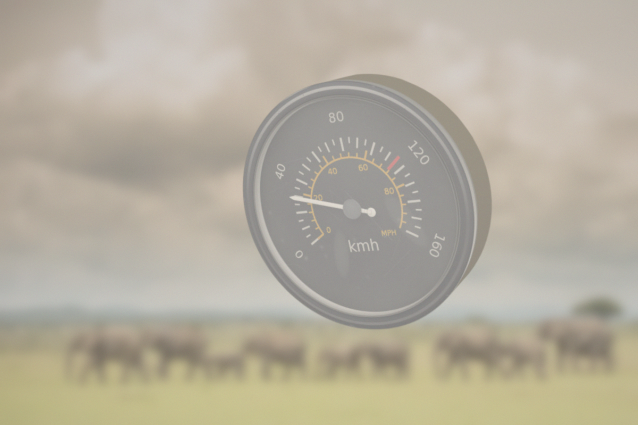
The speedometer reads 30 km/h
